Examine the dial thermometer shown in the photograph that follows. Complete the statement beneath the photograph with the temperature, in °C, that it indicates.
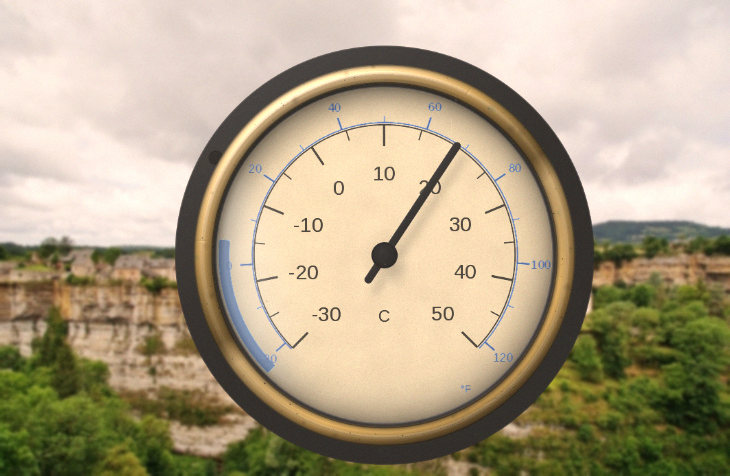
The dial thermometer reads 20 °C
